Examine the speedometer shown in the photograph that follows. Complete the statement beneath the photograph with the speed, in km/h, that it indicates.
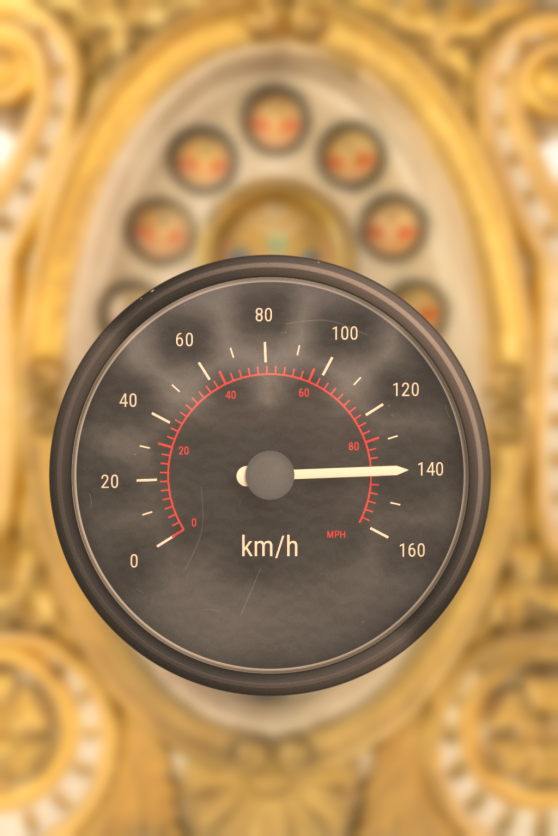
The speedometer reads 140 km/h
